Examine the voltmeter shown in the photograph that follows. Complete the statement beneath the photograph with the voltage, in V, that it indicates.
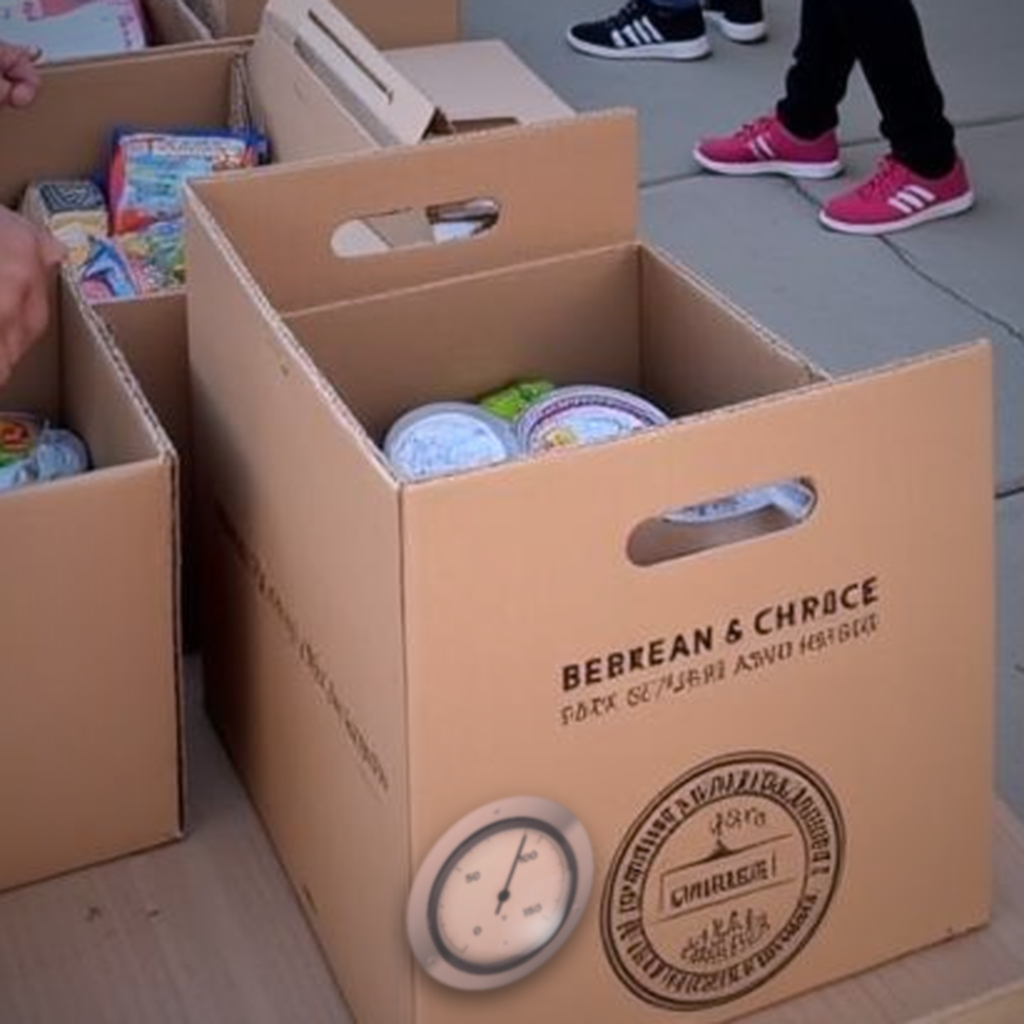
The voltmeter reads 90 V
